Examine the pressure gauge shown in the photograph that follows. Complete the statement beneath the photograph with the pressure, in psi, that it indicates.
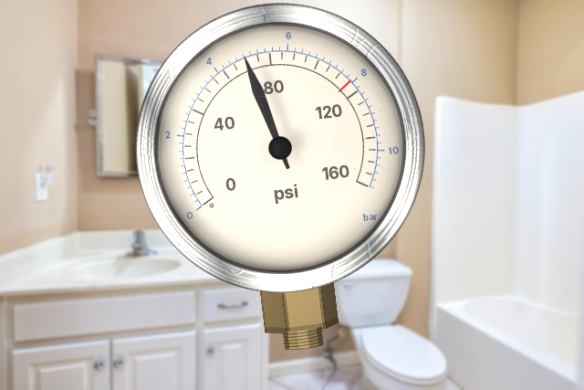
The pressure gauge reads 70 psi
